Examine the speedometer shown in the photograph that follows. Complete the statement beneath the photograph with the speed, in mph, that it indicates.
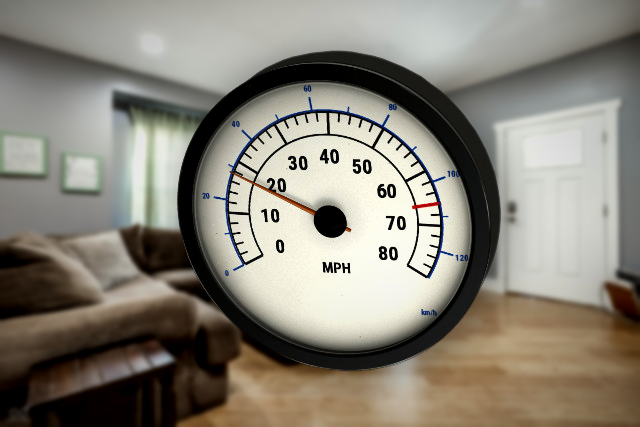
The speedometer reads 18 mph
